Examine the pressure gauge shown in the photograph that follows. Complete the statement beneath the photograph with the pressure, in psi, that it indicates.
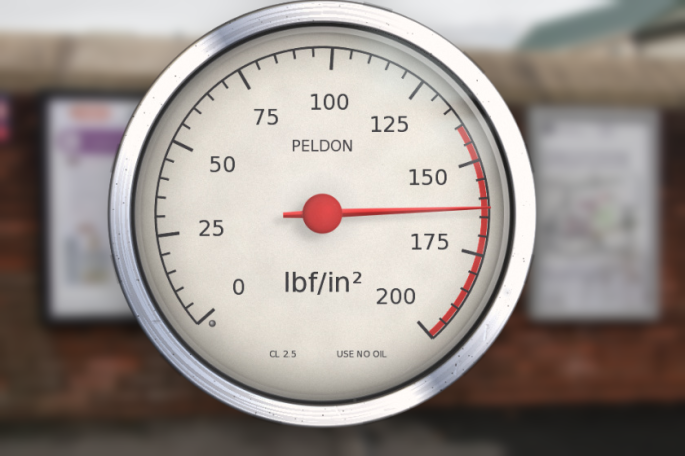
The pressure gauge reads 162.5 psi
